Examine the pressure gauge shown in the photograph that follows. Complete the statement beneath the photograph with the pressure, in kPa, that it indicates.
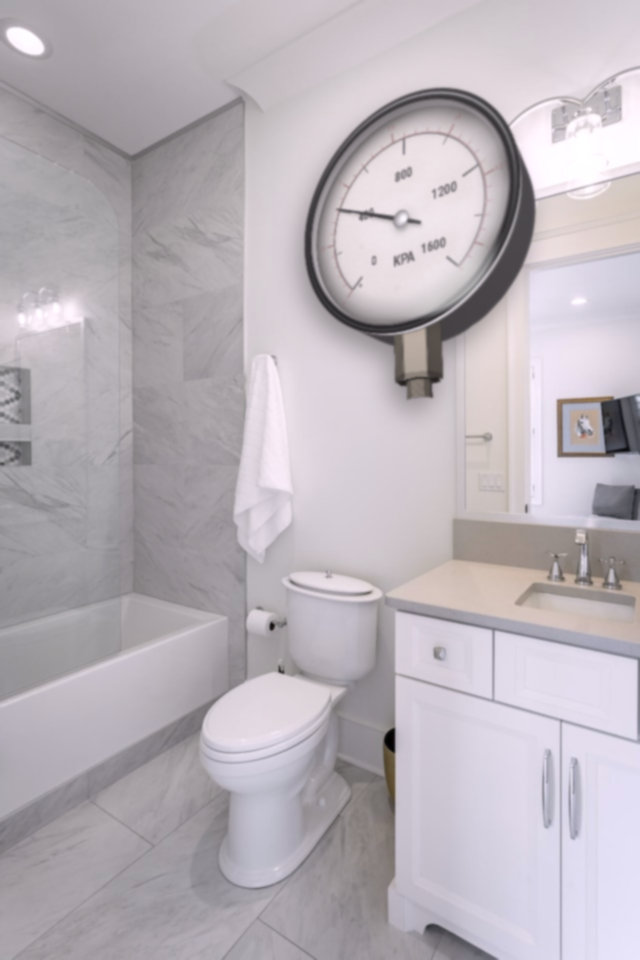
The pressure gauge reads 400 kPa
